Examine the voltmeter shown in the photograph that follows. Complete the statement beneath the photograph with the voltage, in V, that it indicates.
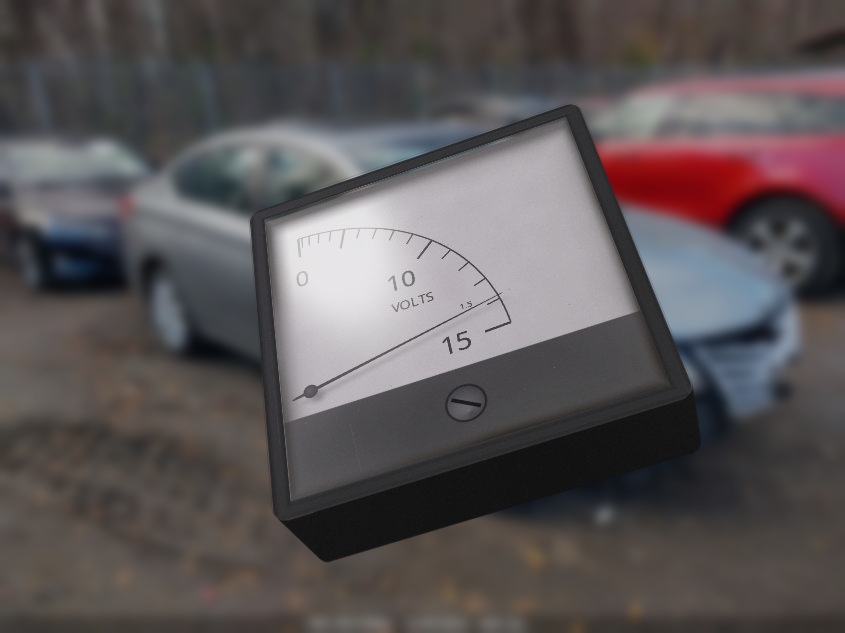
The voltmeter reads 14 V
